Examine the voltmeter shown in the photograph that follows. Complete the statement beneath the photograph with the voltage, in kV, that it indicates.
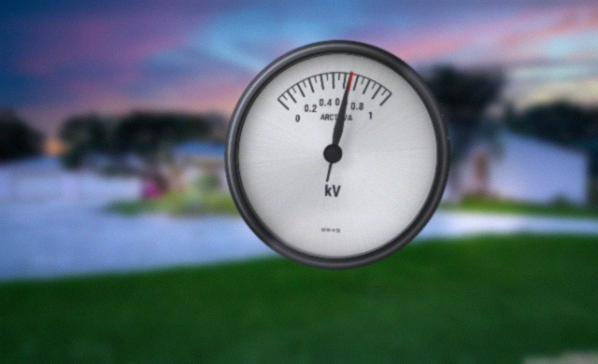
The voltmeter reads 0.65 kV
